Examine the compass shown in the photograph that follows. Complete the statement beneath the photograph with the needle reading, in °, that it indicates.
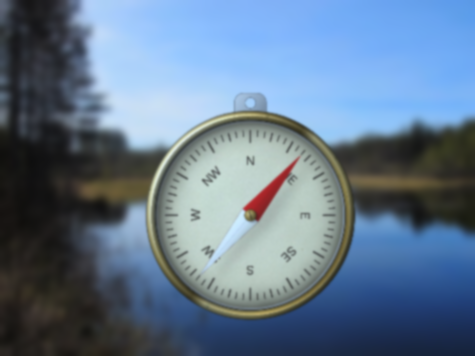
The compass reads 40 °
